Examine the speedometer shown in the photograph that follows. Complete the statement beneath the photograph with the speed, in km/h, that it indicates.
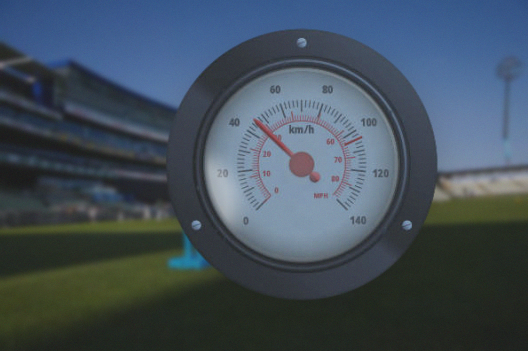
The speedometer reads 46 km/h
